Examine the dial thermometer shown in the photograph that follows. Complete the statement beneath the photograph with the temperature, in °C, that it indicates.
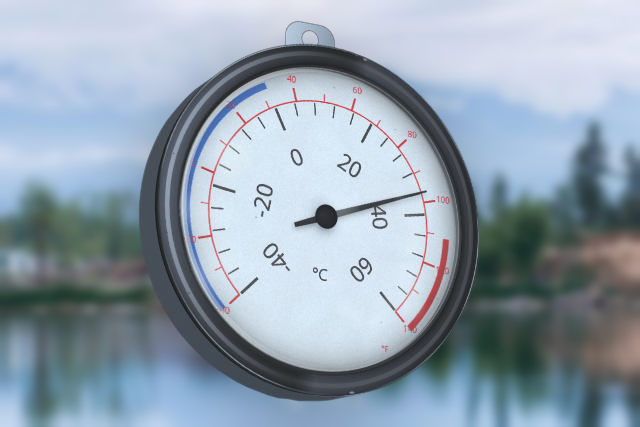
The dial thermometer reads 36 °C
